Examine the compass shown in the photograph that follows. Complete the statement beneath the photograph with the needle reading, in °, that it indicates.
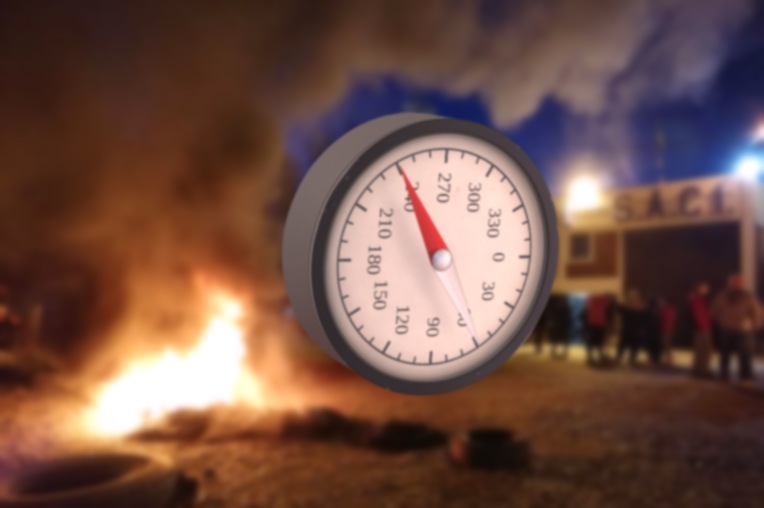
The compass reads 240 °
